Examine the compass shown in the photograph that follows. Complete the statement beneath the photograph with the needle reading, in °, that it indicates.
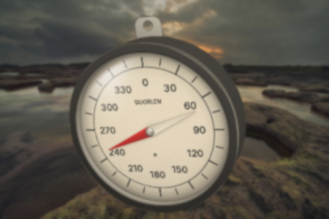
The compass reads 247.5 °
